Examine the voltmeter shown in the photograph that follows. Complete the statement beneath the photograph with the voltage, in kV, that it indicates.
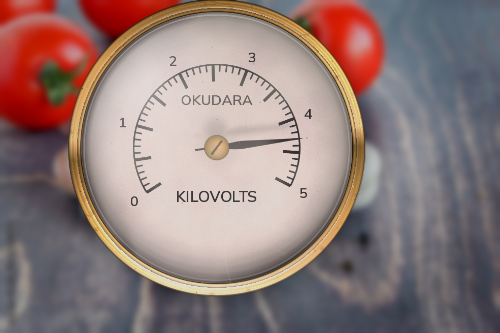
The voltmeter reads 4.3 kV
